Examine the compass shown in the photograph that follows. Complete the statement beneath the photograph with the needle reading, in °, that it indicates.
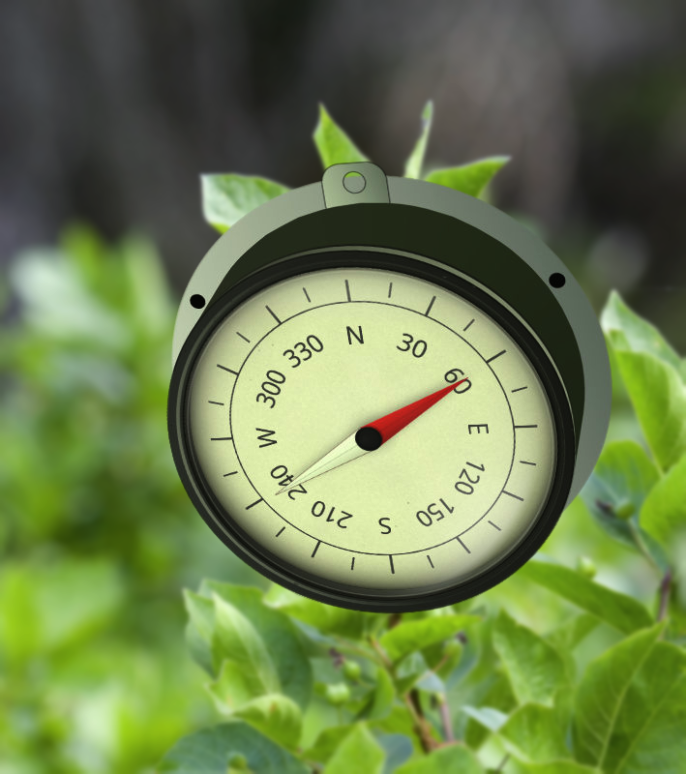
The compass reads 60 °
